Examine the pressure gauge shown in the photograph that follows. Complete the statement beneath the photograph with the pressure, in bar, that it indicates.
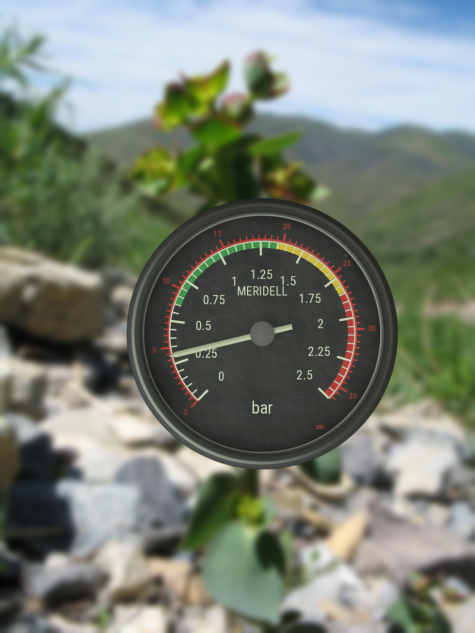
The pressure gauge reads 0.3 bar
